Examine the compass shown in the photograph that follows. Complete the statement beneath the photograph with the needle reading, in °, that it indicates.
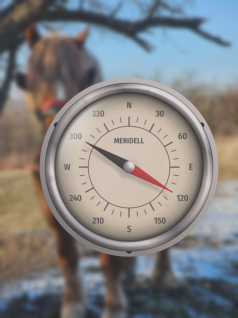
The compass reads 120 °
